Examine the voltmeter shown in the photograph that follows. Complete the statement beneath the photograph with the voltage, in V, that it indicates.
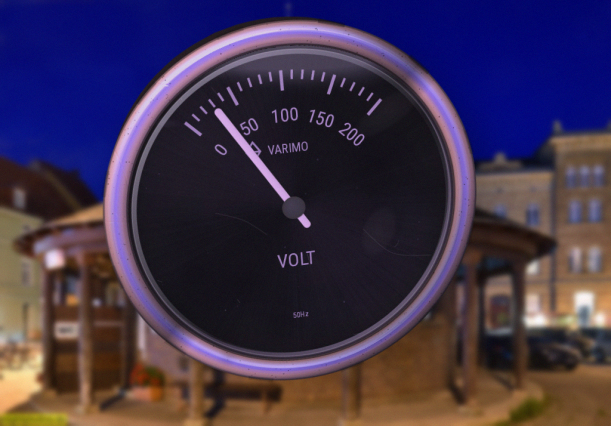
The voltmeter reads 30 V
